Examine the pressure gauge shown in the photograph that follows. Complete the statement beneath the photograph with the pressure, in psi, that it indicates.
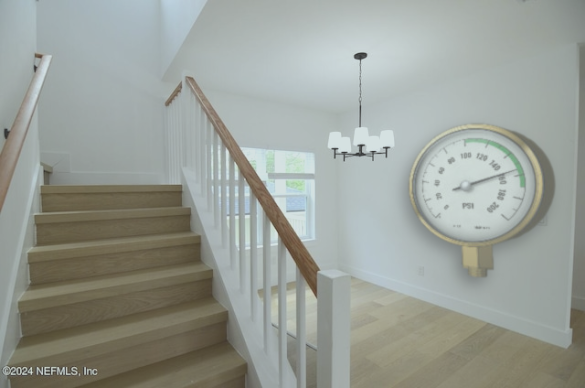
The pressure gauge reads 155 psi
